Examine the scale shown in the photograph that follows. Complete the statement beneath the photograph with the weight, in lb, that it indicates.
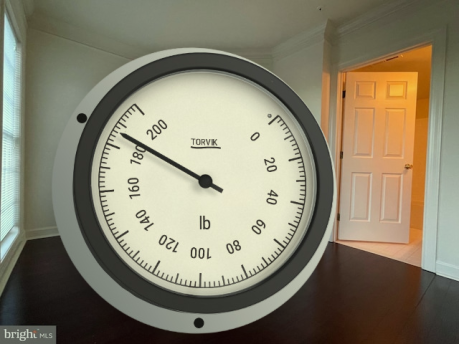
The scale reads 186 lb
